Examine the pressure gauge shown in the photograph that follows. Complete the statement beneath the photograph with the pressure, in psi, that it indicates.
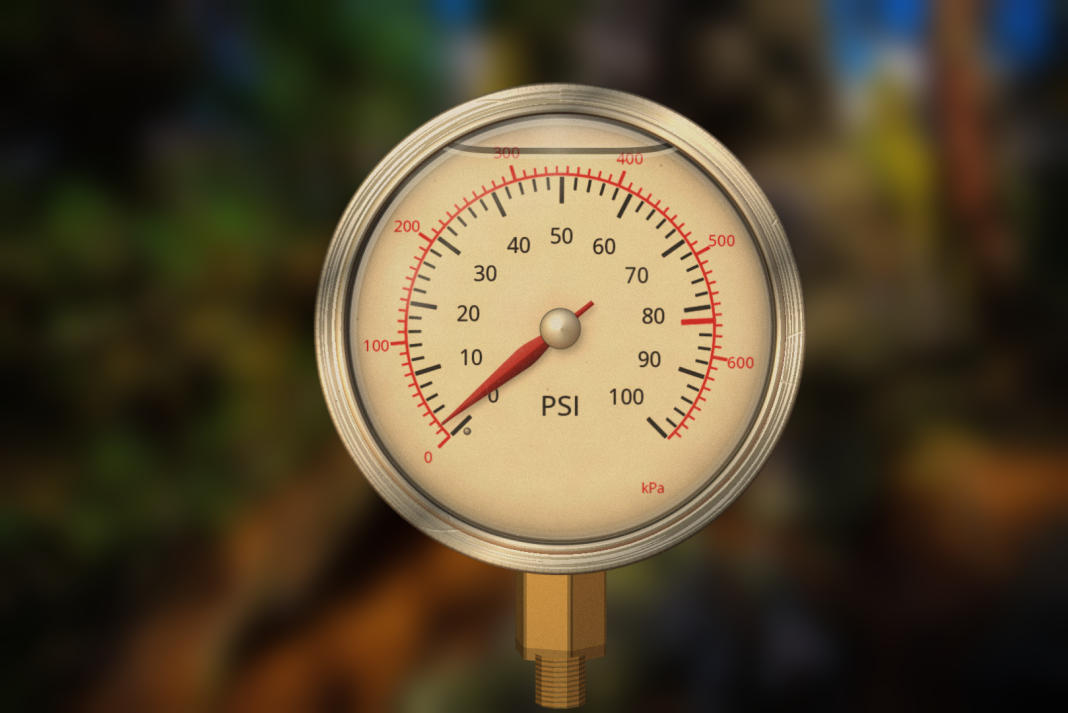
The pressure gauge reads 2 psi
